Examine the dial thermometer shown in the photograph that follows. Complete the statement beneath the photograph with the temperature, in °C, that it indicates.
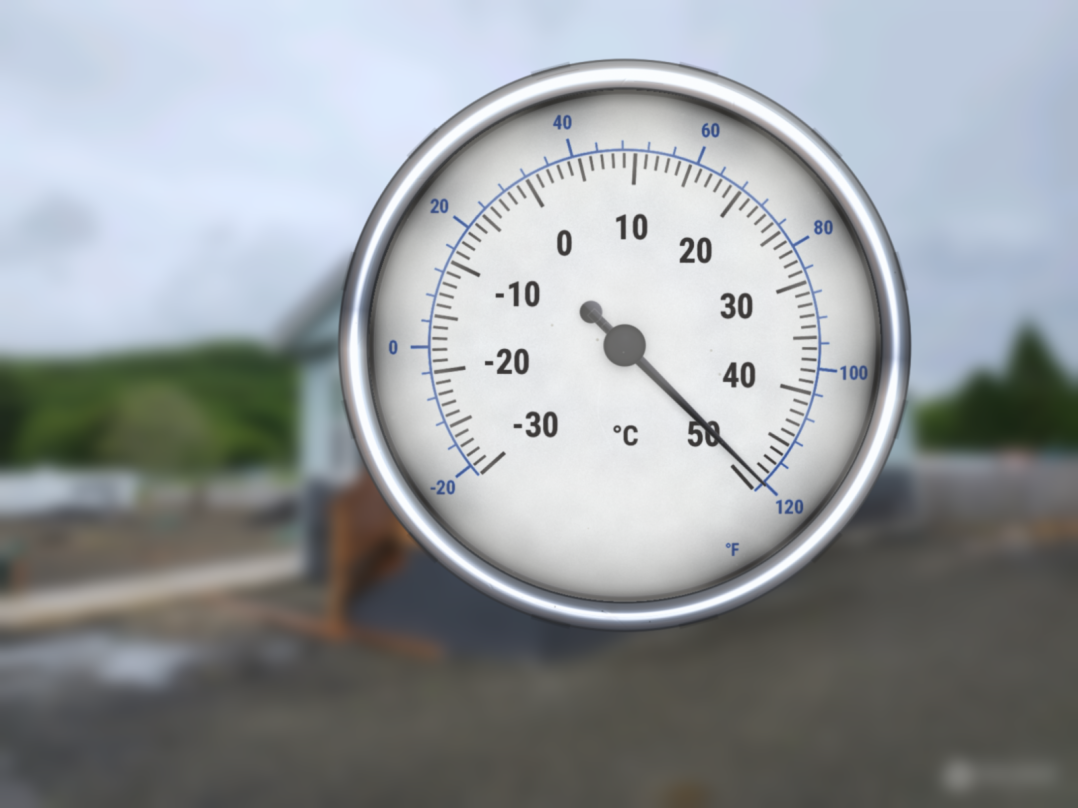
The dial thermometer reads 49 °C
